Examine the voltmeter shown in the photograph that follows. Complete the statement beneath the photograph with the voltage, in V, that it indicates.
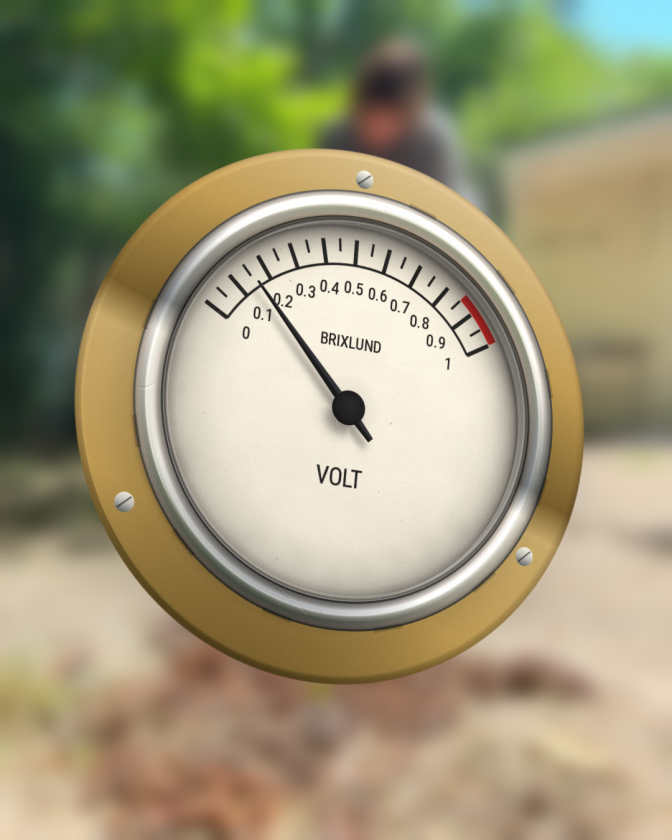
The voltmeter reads 0.15 V
